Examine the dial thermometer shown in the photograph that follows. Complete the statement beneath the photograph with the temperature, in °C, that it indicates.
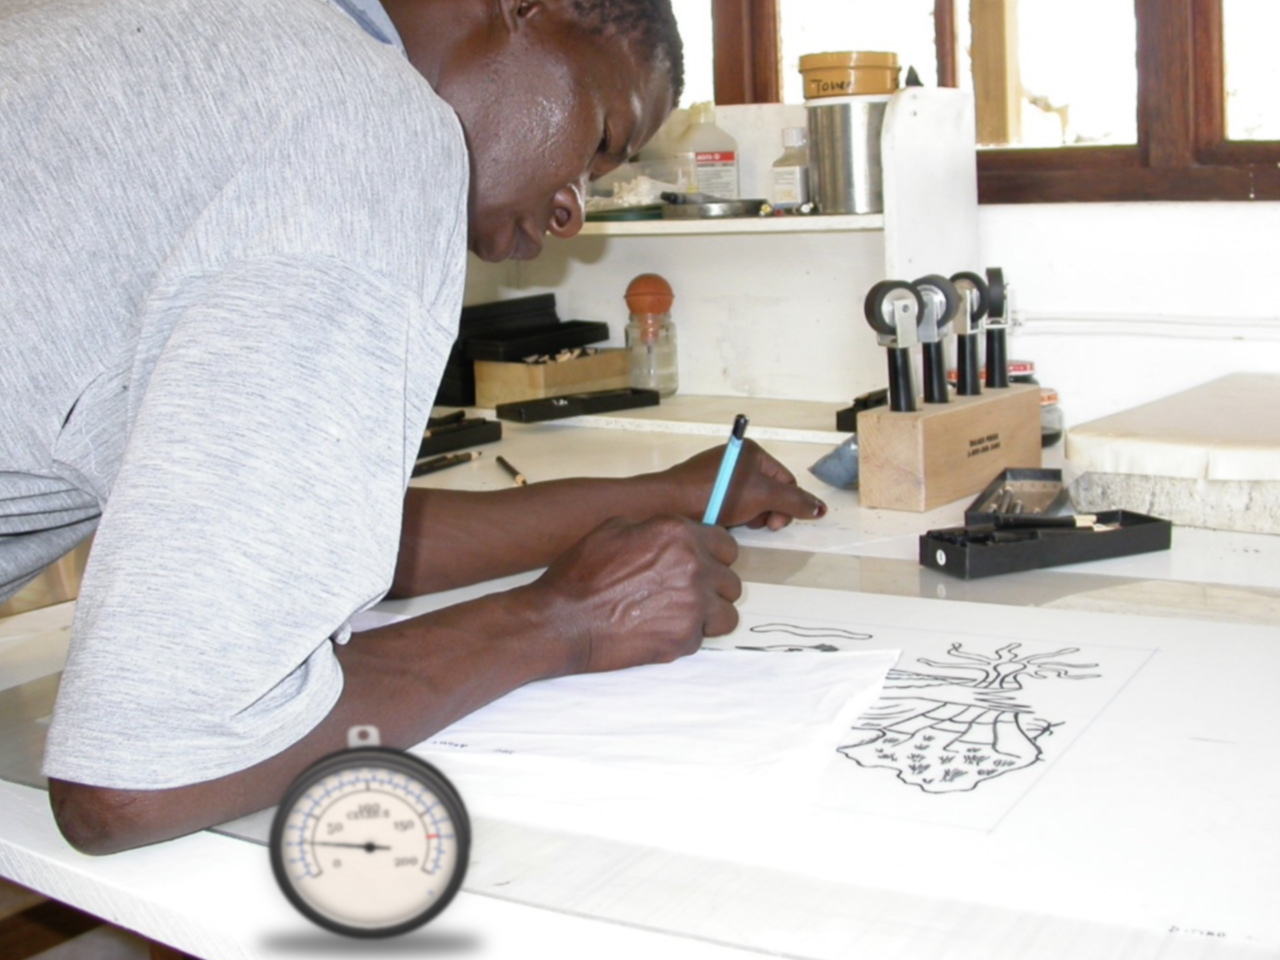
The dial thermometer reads 30 °C
